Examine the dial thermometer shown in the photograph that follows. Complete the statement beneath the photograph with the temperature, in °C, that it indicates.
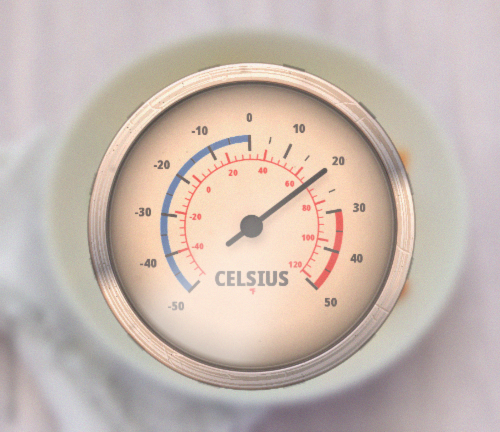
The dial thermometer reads 20 °C
